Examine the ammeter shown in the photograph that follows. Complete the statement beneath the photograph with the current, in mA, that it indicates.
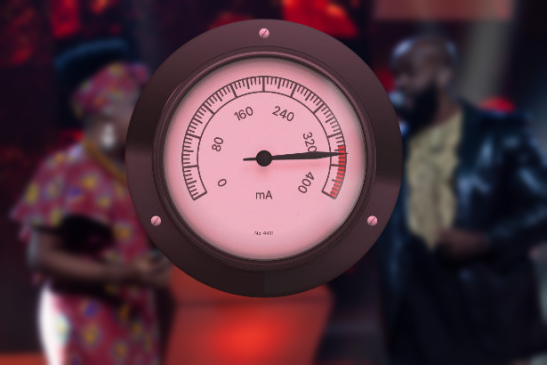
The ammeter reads 345 mA
